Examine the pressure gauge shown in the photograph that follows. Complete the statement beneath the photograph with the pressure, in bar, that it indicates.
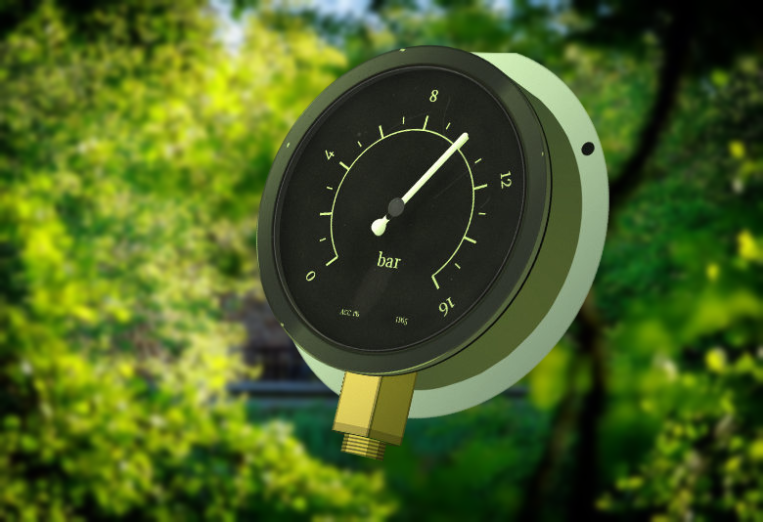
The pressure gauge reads 10 bar
